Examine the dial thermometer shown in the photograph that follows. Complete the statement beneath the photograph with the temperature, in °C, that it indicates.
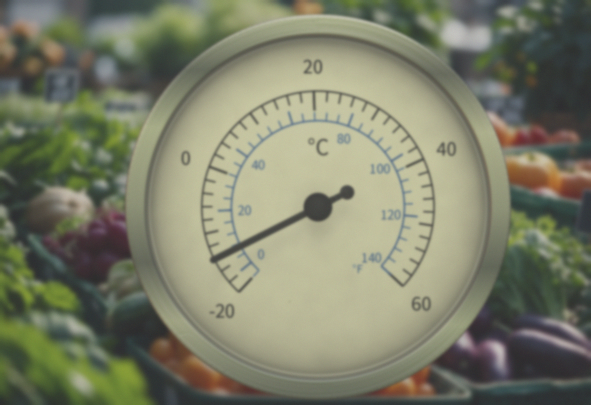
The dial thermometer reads -14 °C
